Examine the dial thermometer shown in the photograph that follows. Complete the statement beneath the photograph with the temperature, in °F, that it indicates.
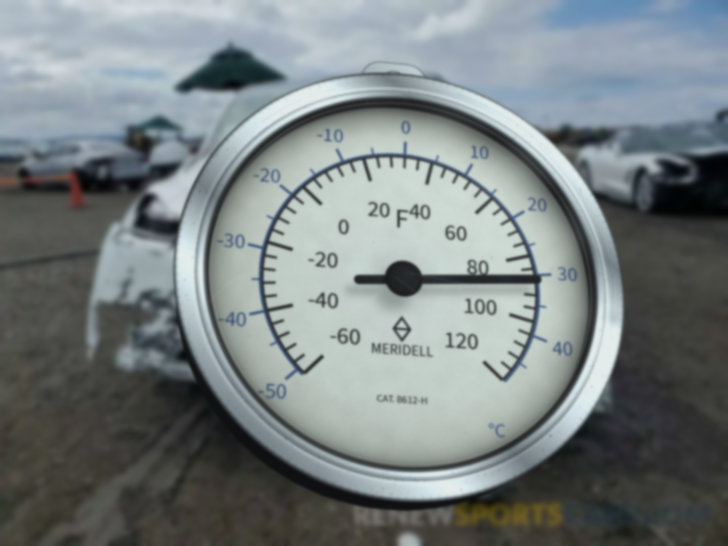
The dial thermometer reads 88 °F
